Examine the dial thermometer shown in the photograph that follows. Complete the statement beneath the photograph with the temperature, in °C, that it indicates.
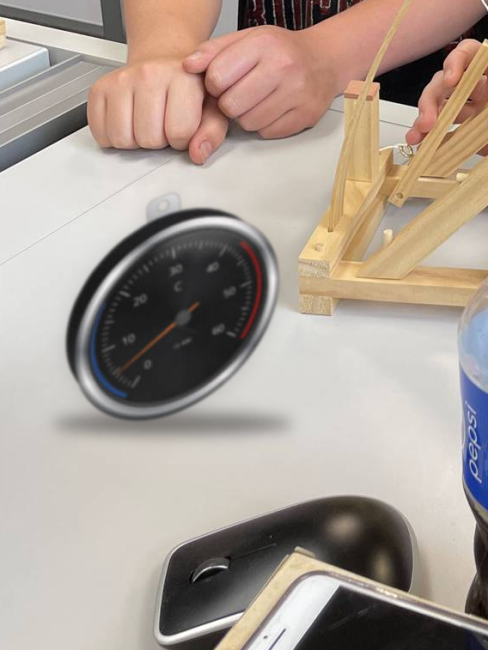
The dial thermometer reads 5 °C
